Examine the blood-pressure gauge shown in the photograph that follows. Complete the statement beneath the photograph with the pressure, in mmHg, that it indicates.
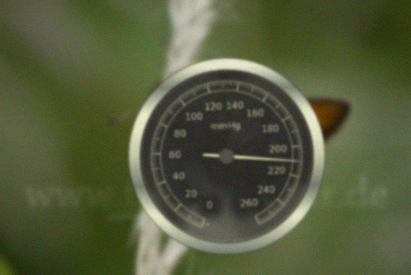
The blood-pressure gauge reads 210 mmHg
